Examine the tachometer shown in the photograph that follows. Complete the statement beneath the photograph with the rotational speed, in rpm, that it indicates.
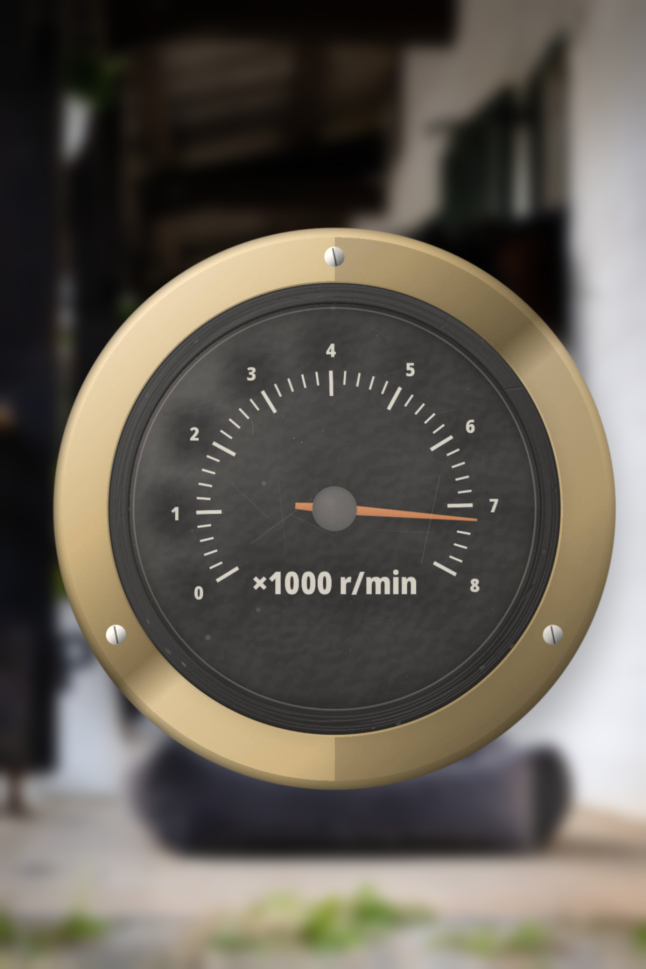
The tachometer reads 7200 rpm
